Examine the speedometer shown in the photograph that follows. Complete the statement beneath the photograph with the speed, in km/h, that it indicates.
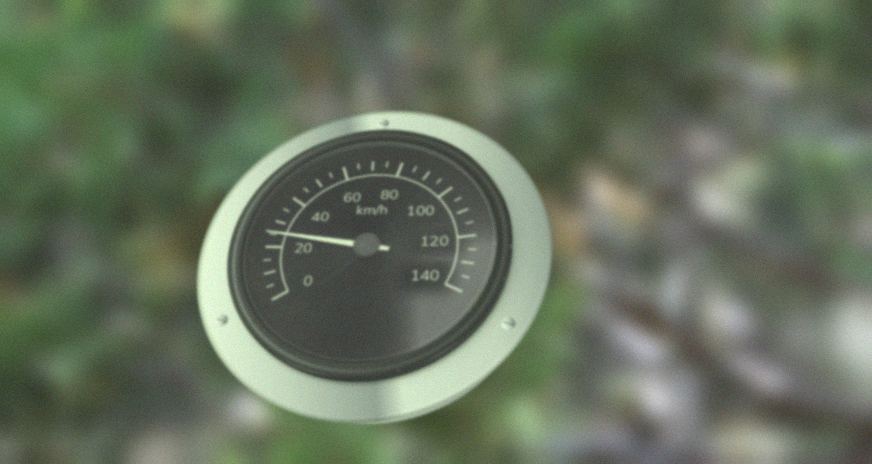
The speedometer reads 25 km/h
